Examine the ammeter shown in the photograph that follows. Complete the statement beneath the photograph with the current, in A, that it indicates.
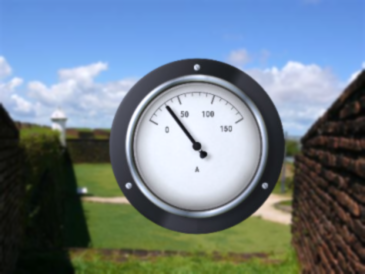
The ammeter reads 30 A
